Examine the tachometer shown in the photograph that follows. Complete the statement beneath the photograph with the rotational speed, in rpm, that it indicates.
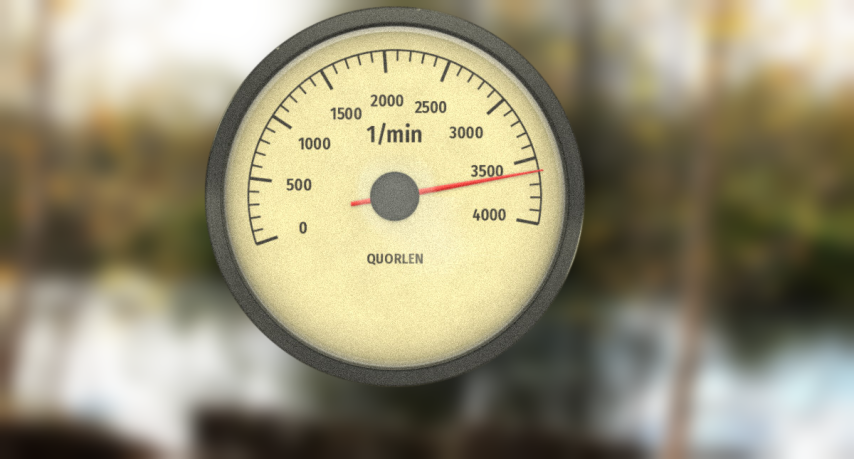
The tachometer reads 3600 rpm
